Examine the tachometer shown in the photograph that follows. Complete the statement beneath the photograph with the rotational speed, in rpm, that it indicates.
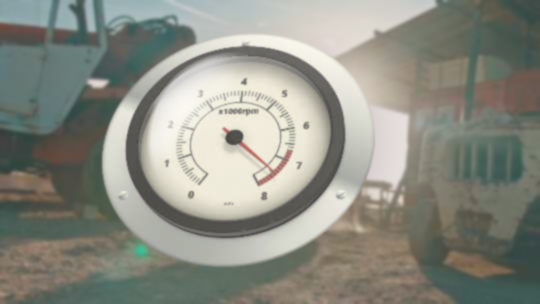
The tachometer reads 7500 rpm
